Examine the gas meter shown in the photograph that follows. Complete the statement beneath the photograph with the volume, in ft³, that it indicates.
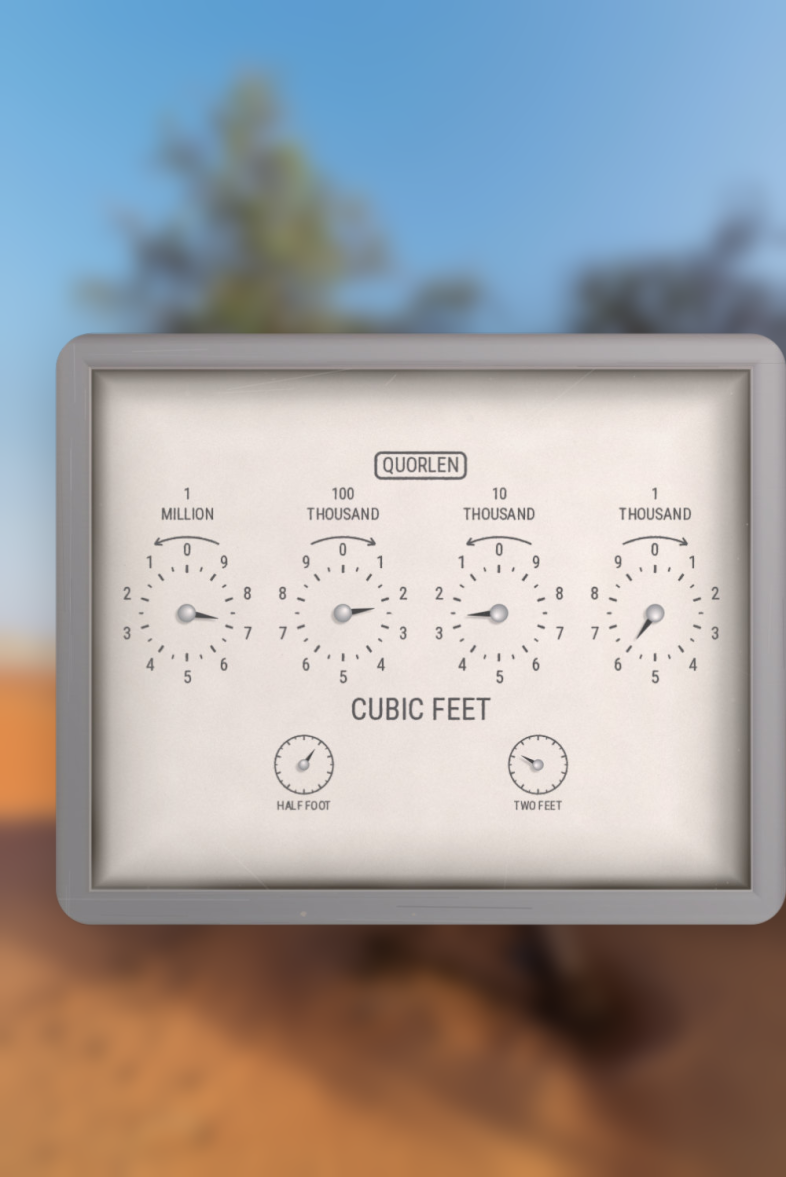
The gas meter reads 722600 ft³
